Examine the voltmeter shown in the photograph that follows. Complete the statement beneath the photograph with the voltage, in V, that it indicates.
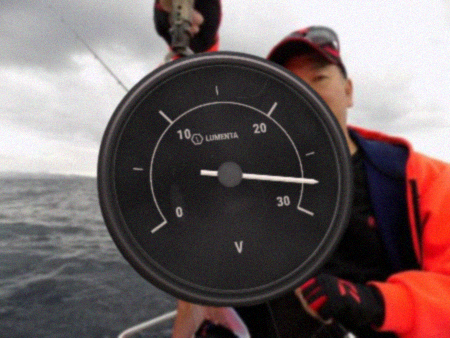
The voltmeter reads 27.5 V
